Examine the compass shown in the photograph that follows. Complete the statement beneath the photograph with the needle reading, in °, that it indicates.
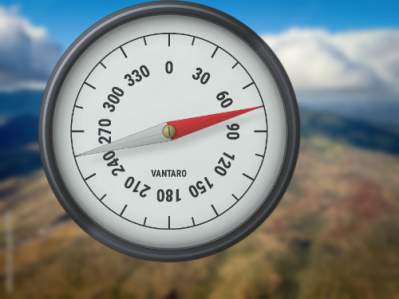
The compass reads 75 °
